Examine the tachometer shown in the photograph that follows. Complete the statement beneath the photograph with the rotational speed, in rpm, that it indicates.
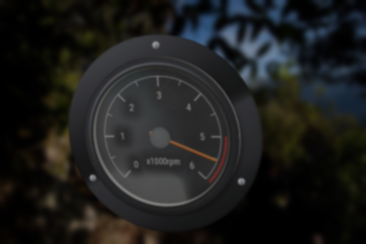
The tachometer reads 5500 rpm
